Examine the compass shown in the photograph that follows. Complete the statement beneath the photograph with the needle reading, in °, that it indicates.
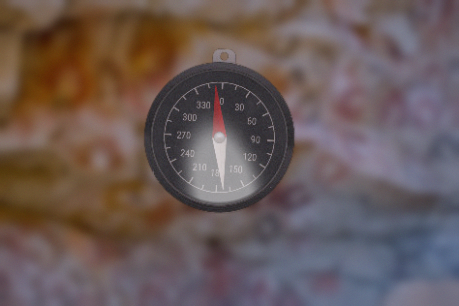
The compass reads 352.5 °
